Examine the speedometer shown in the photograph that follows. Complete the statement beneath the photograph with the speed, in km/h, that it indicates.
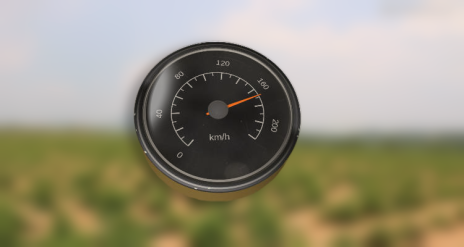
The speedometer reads 170 km/h
